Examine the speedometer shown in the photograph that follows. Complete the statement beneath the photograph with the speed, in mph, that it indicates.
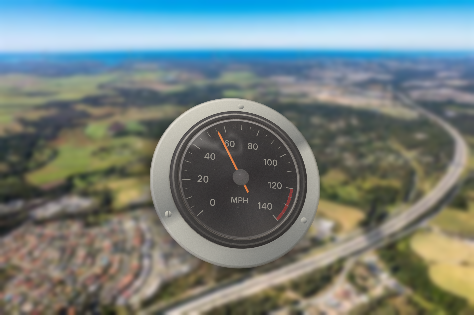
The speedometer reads 55 mph
